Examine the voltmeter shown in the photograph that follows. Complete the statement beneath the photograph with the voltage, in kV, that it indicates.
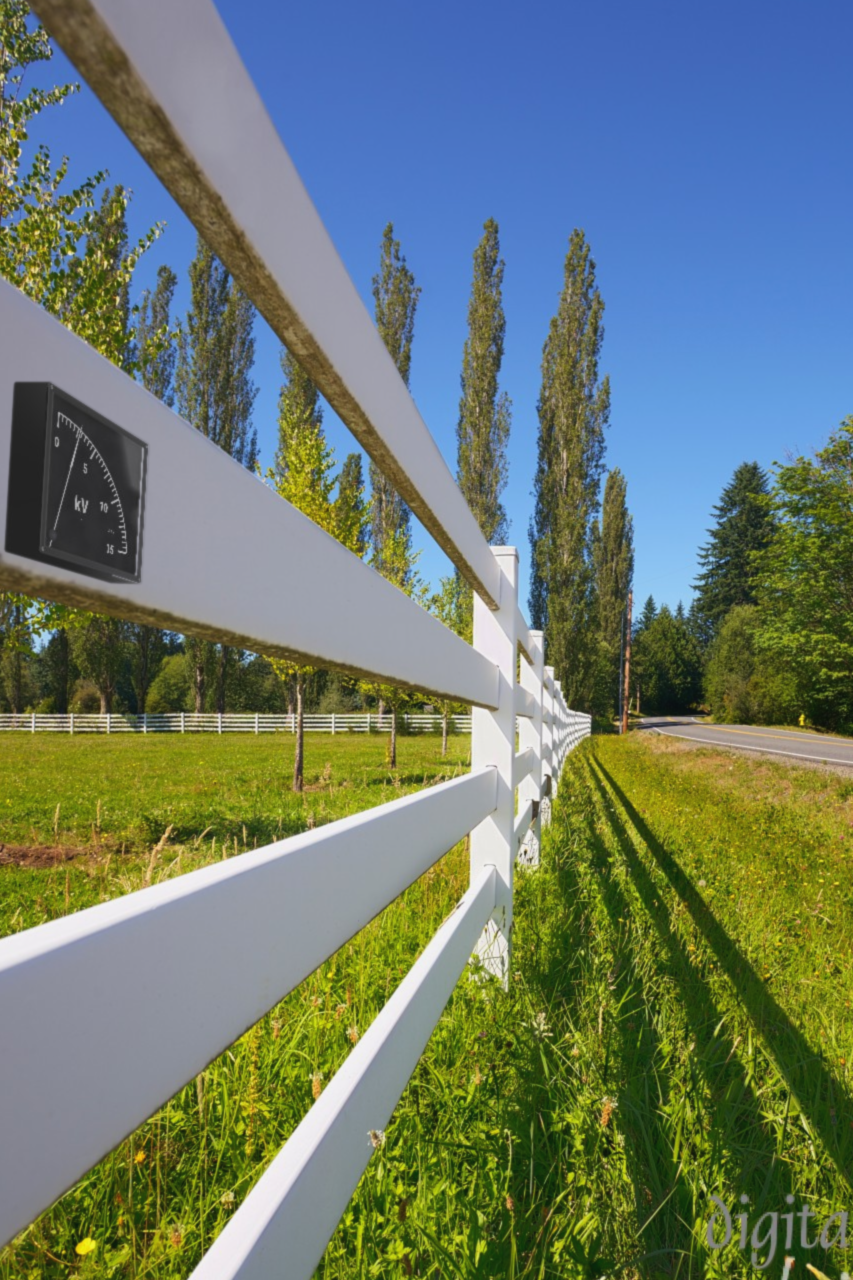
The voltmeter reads 2.5 kV
